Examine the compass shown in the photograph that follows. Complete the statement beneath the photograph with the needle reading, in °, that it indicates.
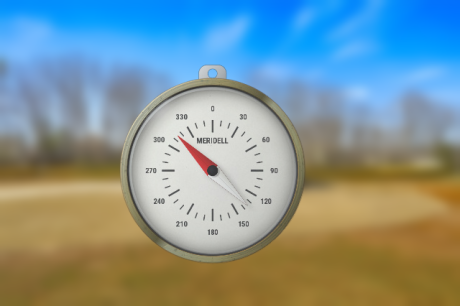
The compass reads 315 °
